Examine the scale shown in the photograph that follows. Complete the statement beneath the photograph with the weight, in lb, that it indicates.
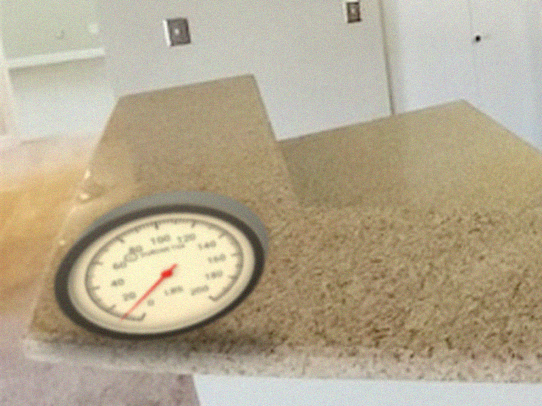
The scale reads 10 lb
